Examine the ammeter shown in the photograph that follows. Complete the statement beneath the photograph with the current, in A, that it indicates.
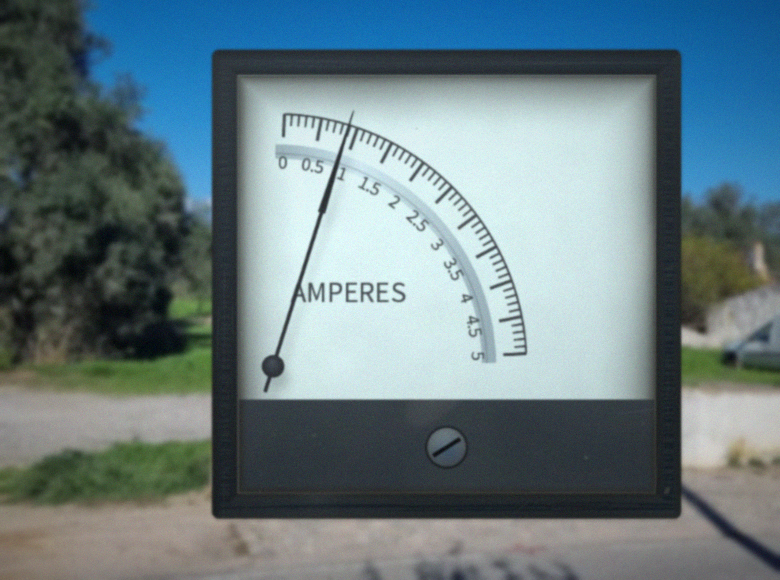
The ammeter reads 0.9 A
